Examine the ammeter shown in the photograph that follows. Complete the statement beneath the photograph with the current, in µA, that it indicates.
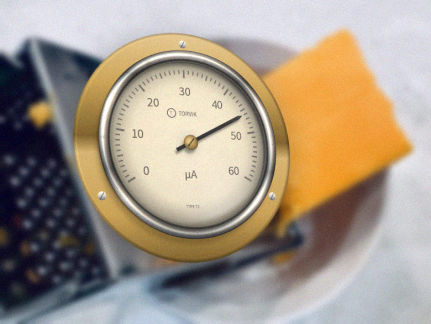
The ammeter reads 46 µA
